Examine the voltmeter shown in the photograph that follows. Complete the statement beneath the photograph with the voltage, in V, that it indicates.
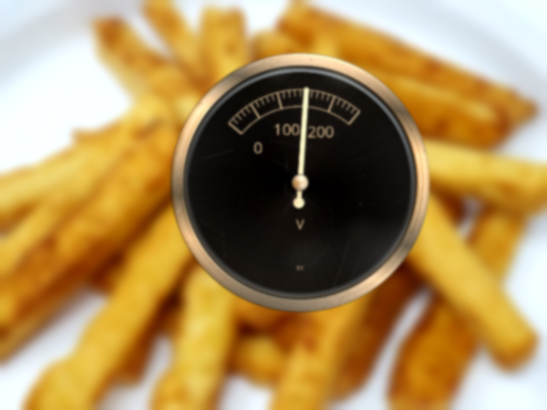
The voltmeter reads 150 V
